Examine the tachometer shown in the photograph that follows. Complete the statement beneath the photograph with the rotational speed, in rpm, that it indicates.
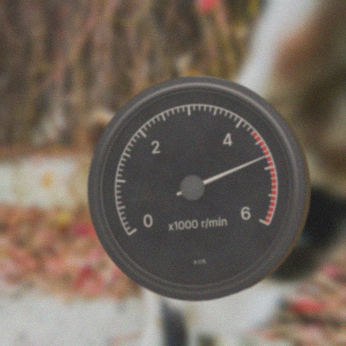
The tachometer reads 4800 rpm
